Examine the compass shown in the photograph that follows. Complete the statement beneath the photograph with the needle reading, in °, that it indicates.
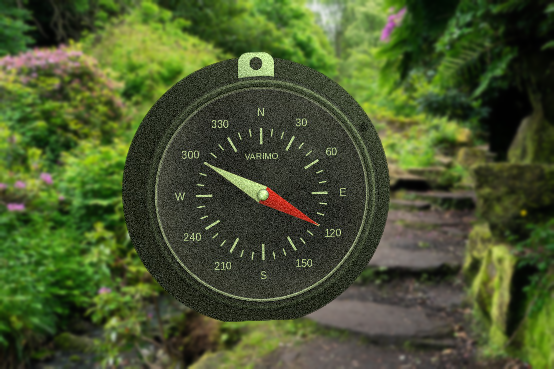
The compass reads 120 °
